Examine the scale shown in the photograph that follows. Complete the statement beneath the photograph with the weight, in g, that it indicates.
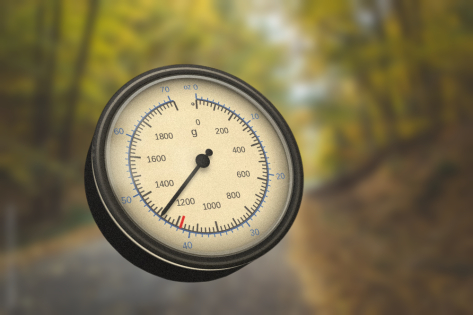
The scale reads 1280 g
